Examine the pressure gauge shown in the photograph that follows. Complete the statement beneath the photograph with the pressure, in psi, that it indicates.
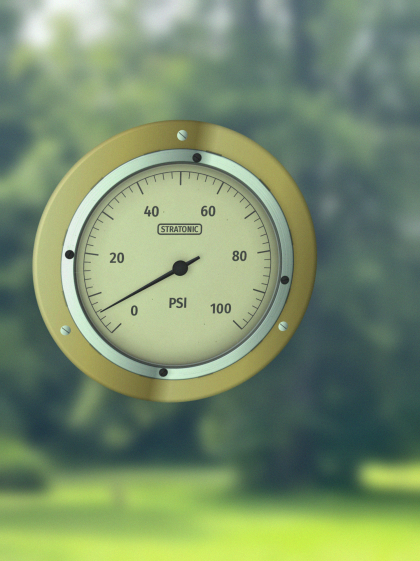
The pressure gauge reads 6 psi
